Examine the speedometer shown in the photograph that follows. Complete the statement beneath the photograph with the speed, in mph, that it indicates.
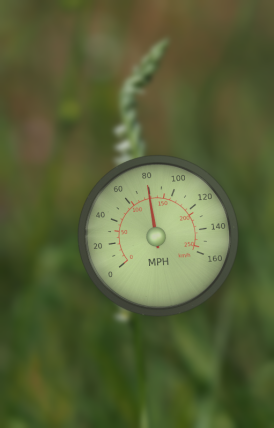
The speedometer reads 80 mph
